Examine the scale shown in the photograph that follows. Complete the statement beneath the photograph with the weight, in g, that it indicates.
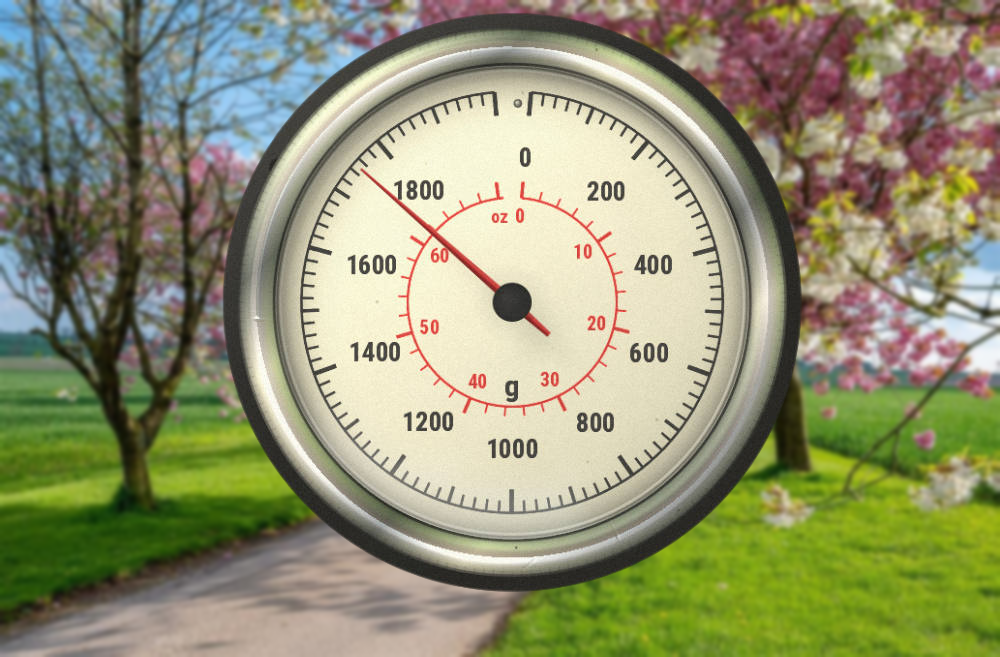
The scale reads 1750 g
